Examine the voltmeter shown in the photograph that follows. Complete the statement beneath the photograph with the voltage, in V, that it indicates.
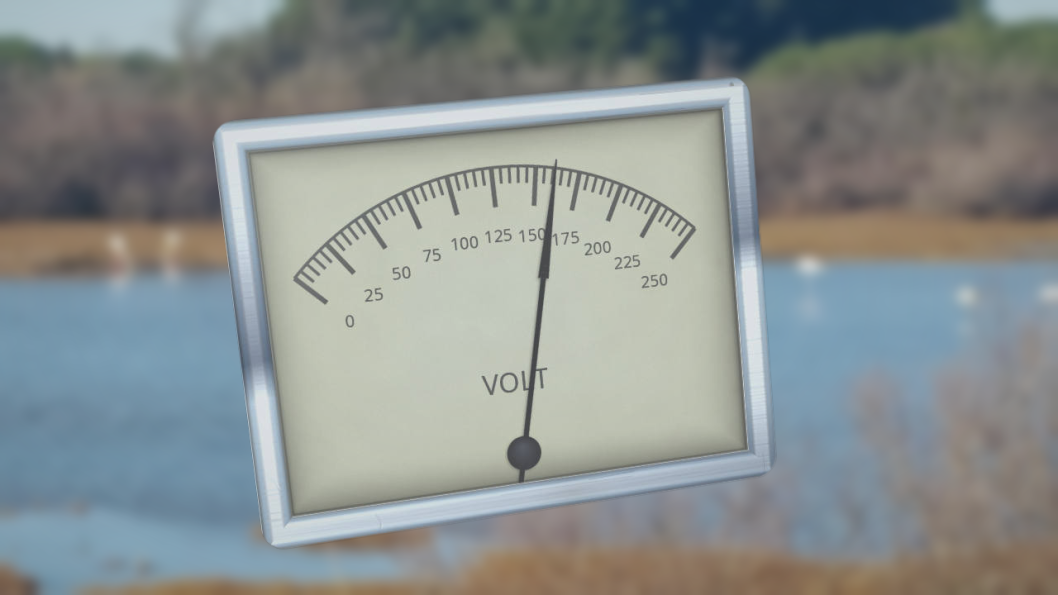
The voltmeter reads 160 V
